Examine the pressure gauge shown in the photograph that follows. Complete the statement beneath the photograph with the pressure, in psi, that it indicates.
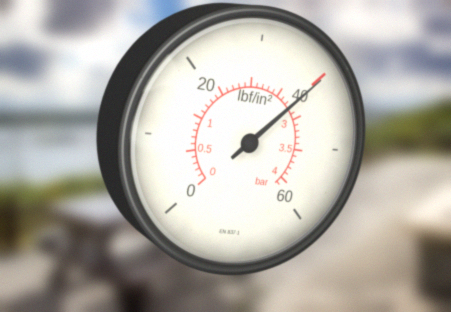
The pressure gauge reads 40 psi
